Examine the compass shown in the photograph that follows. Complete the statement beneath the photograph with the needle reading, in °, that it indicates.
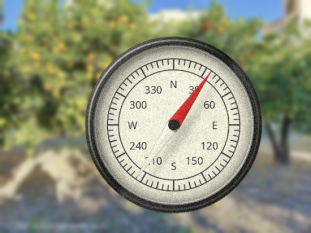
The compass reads 35 °
